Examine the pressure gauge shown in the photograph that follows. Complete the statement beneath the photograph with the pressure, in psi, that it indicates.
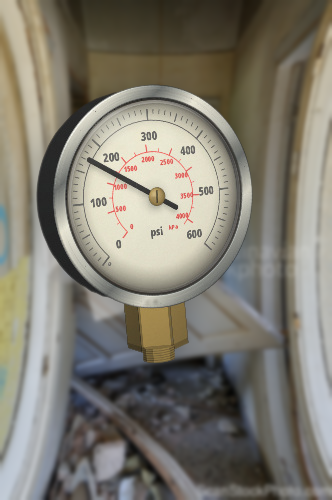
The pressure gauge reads 170 psi
